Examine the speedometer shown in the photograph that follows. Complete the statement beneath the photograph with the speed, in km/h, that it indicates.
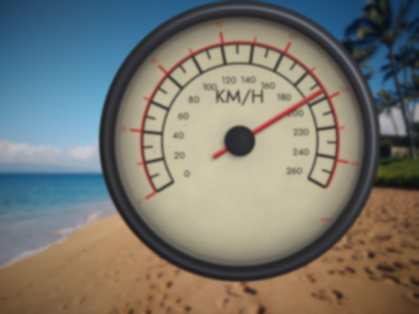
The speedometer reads 195 km/h
